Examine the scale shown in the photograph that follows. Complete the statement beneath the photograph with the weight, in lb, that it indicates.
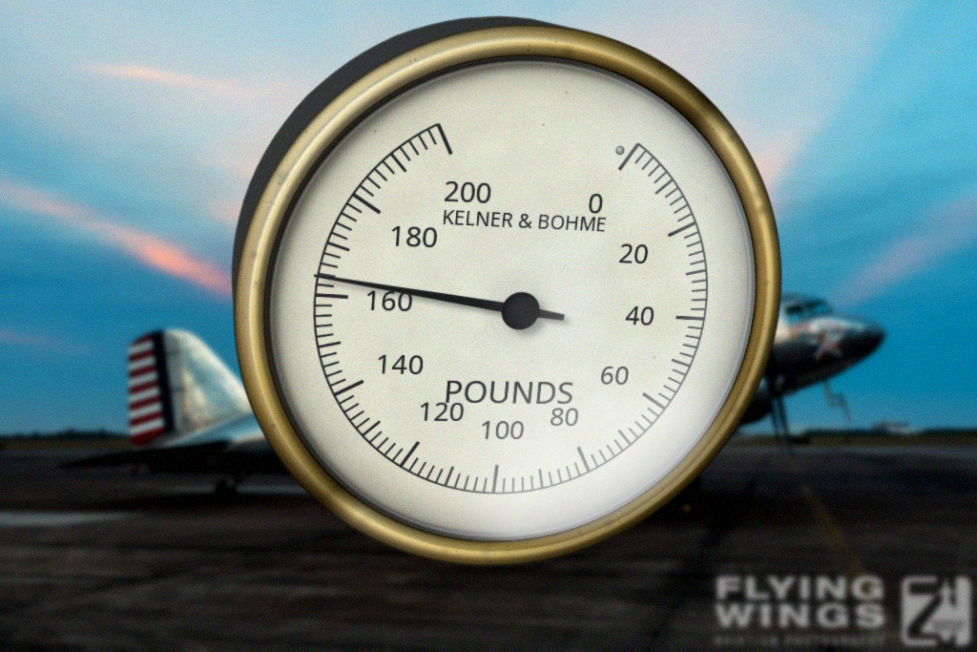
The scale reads 164 lb
